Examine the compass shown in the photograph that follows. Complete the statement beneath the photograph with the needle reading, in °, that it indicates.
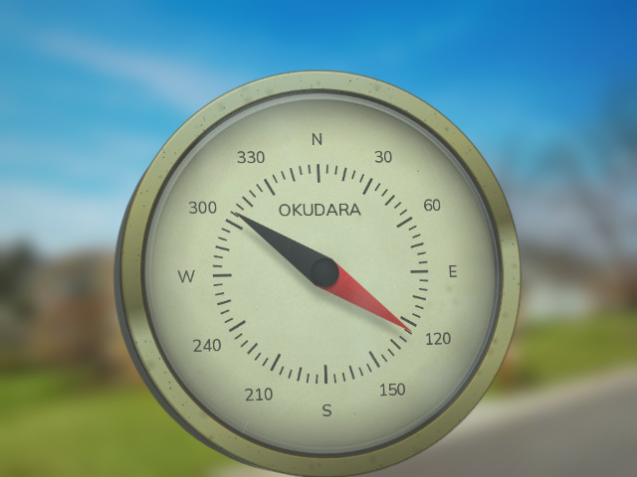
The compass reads 125 °
